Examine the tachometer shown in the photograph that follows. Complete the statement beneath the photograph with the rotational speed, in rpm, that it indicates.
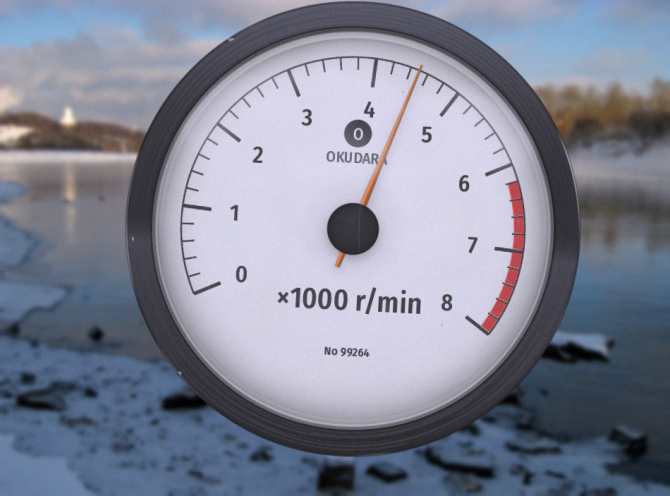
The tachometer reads 4500 rpm
